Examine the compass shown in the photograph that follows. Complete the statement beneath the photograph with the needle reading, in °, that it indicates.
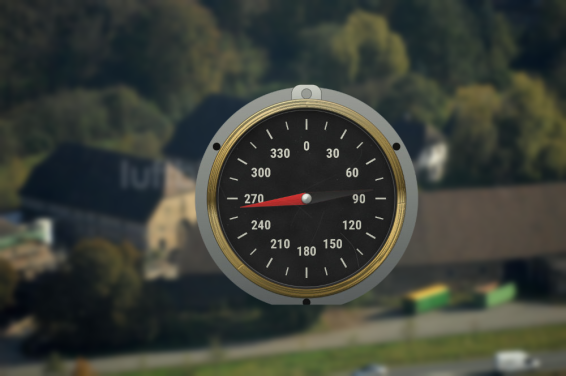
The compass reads 262.5 °
